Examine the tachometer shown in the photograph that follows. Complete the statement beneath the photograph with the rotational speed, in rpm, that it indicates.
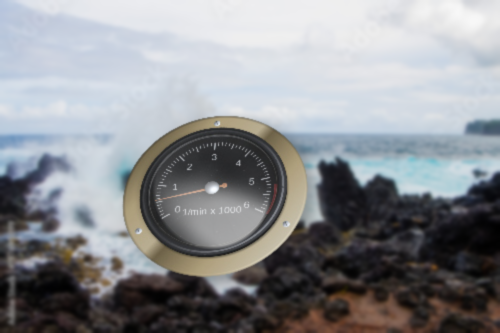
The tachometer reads 500 rpm
